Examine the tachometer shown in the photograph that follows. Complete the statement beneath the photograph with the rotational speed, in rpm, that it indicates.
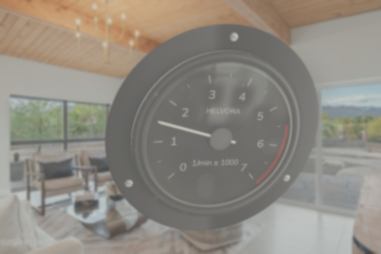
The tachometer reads 1500 rpm
